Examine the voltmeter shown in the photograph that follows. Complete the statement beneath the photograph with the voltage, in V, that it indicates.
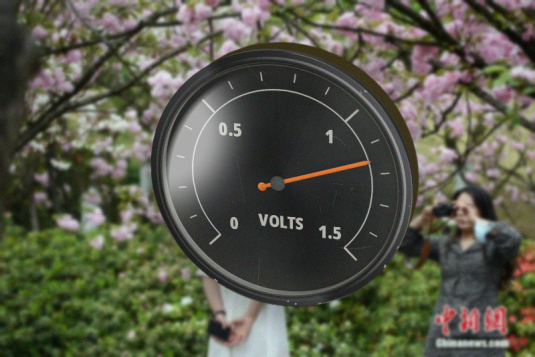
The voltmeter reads 1.15 V
